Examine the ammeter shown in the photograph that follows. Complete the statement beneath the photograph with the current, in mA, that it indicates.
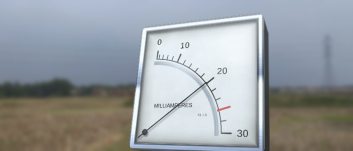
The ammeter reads 20 mA
